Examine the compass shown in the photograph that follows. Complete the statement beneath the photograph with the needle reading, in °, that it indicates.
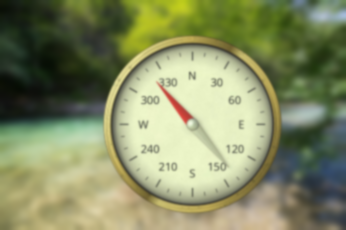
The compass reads 320 °
